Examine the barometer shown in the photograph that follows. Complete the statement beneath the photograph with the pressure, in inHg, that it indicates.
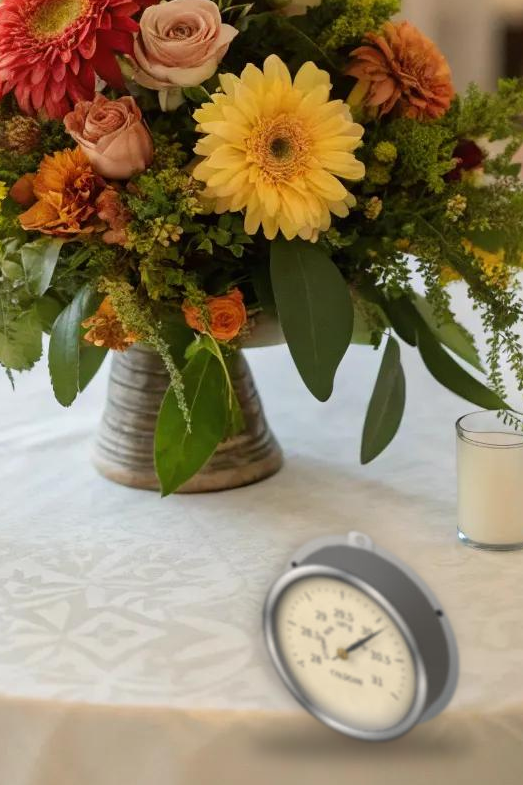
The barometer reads 30.1 inHg
